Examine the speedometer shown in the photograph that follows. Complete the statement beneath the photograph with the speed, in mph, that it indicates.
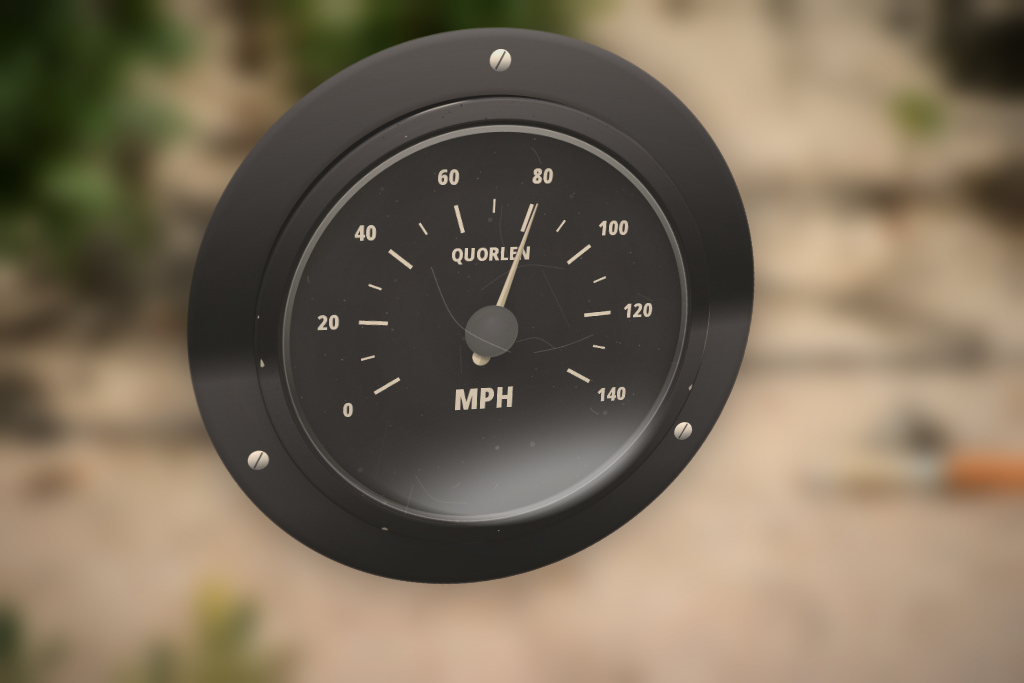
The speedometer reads 80 mph
